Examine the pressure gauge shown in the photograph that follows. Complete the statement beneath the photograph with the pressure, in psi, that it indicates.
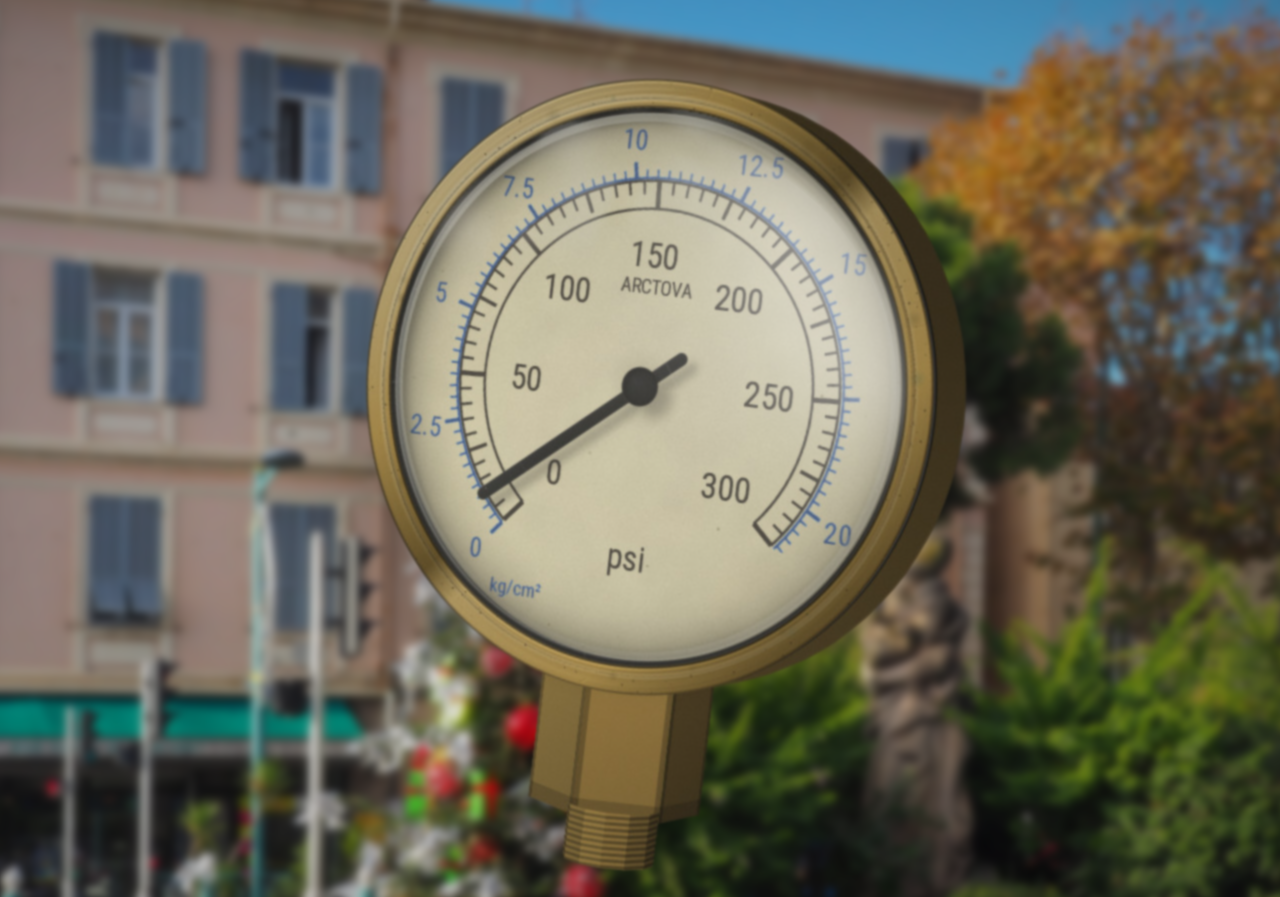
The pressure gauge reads 10 psi
